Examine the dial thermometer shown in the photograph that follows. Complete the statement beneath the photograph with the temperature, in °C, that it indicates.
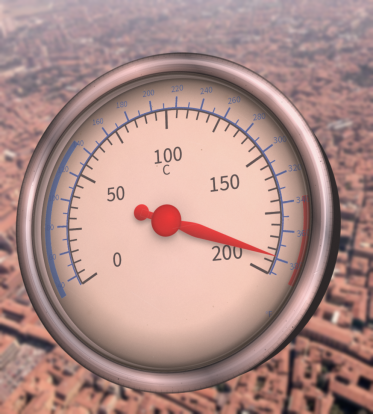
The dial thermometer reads 192.5 °C
